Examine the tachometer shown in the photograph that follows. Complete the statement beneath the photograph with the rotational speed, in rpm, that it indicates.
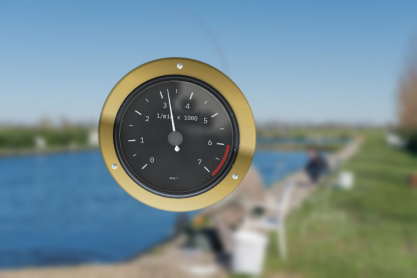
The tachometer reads 3250 rpm
